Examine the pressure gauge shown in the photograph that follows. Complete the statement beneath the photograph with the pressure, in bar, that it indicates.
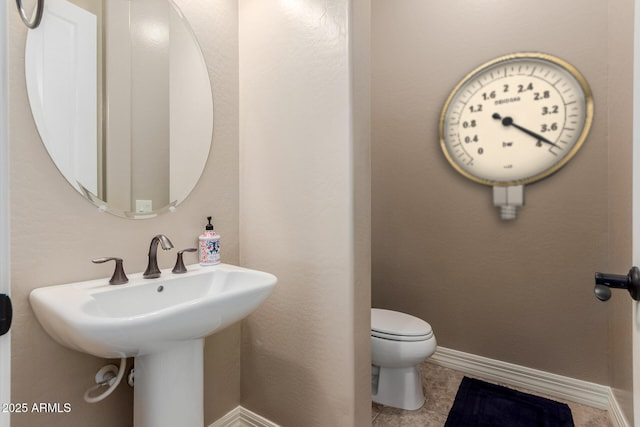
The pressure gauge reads 3.9 bar
